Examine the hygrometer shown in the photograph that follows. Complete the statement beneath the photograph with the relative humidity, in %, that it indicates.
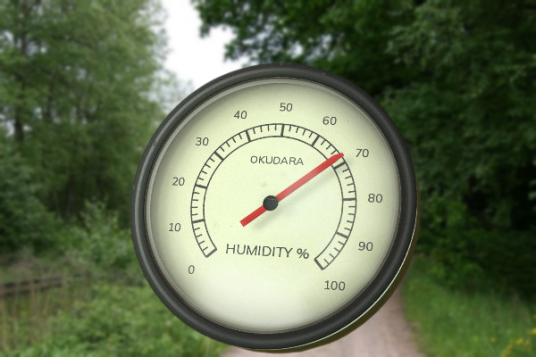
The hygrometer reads 68 %
